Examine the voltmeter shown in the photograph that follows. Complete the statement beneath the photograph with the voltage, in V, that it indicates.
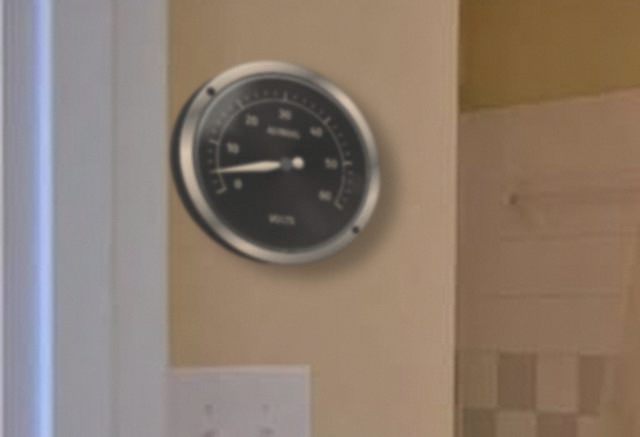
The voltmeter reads 4 V
